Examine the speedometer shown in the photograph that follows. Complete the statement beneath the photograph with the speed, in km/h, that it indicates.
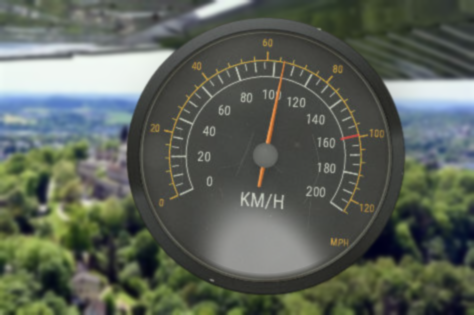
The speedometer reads 105 km/h
